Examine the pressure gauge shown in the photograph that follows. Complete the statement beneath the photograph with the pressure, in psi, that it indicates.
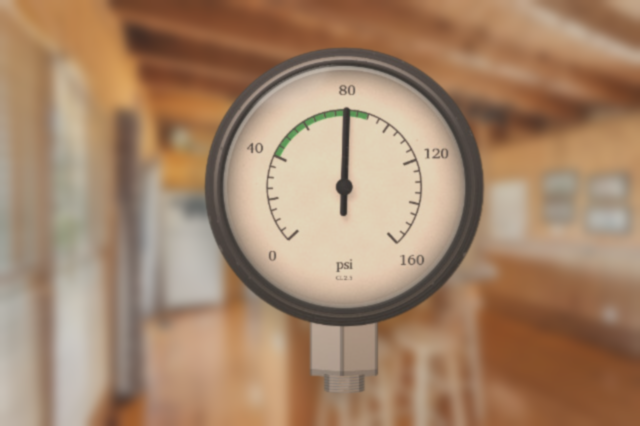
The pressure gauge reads 80 psi
